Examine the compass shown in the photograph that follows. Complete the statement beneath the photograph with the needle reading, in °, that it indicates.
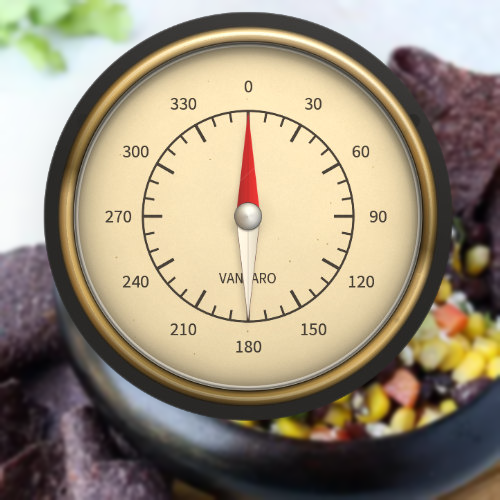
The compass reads 0 °
